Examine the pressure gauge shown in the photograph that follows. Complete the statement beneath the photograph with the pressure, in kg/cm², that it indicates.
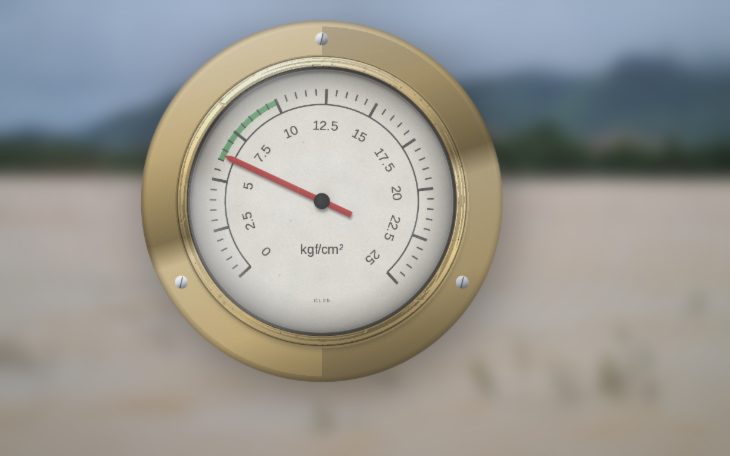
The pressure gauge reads 6.25 kg/cm²
